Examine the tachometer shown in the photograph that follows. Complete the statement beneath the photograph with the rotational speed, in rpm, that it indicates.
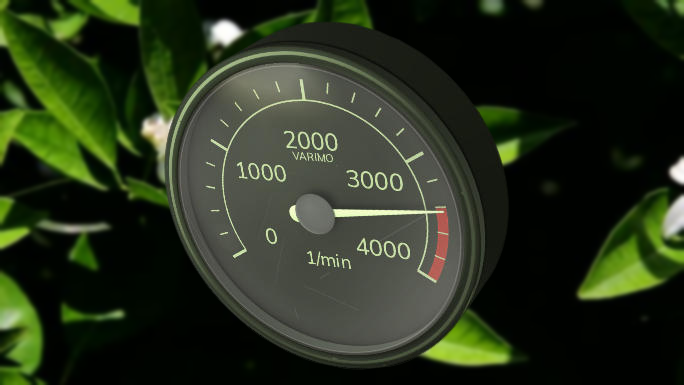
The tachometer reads 3400 rpm
